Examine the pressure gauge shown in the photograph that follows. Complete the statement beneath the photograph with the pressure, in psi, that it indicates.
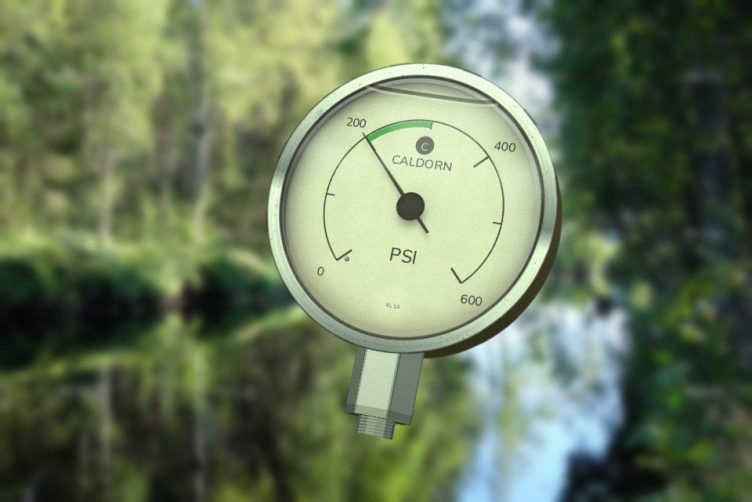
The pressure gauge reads 200 psi
